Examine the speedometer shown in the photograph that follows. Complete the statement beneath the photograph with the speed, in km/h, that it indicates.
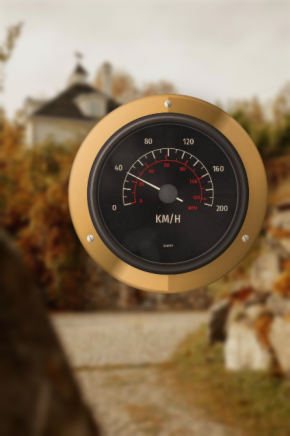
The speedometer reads 40 km/h
